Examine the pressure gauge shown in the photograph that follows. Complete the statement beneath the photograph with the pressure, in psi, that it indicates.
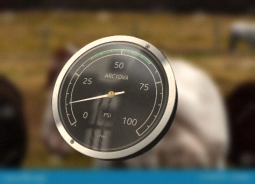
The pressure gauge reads 10 psi
